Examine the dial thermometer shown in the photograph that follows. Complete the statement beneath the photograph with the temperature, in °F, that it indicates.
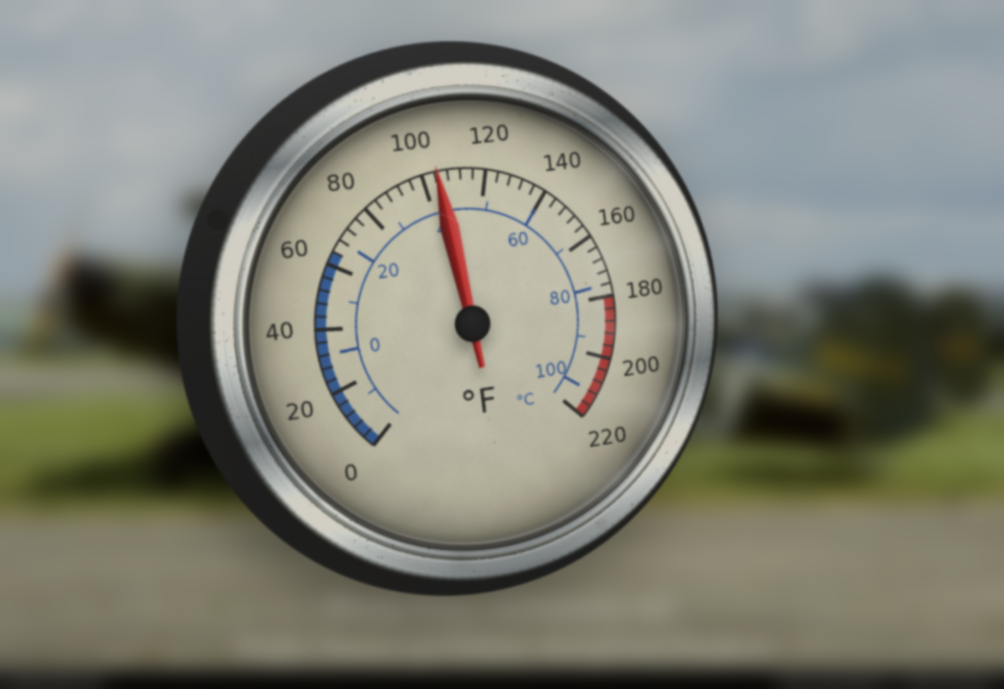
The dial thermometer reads 104 °F
